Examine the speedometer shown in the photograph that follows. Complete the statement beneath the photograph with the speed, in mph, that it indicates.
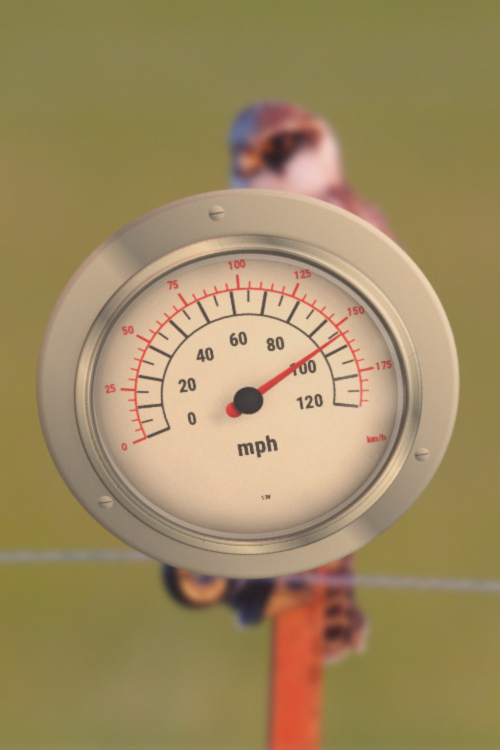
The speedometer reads 95 mph
